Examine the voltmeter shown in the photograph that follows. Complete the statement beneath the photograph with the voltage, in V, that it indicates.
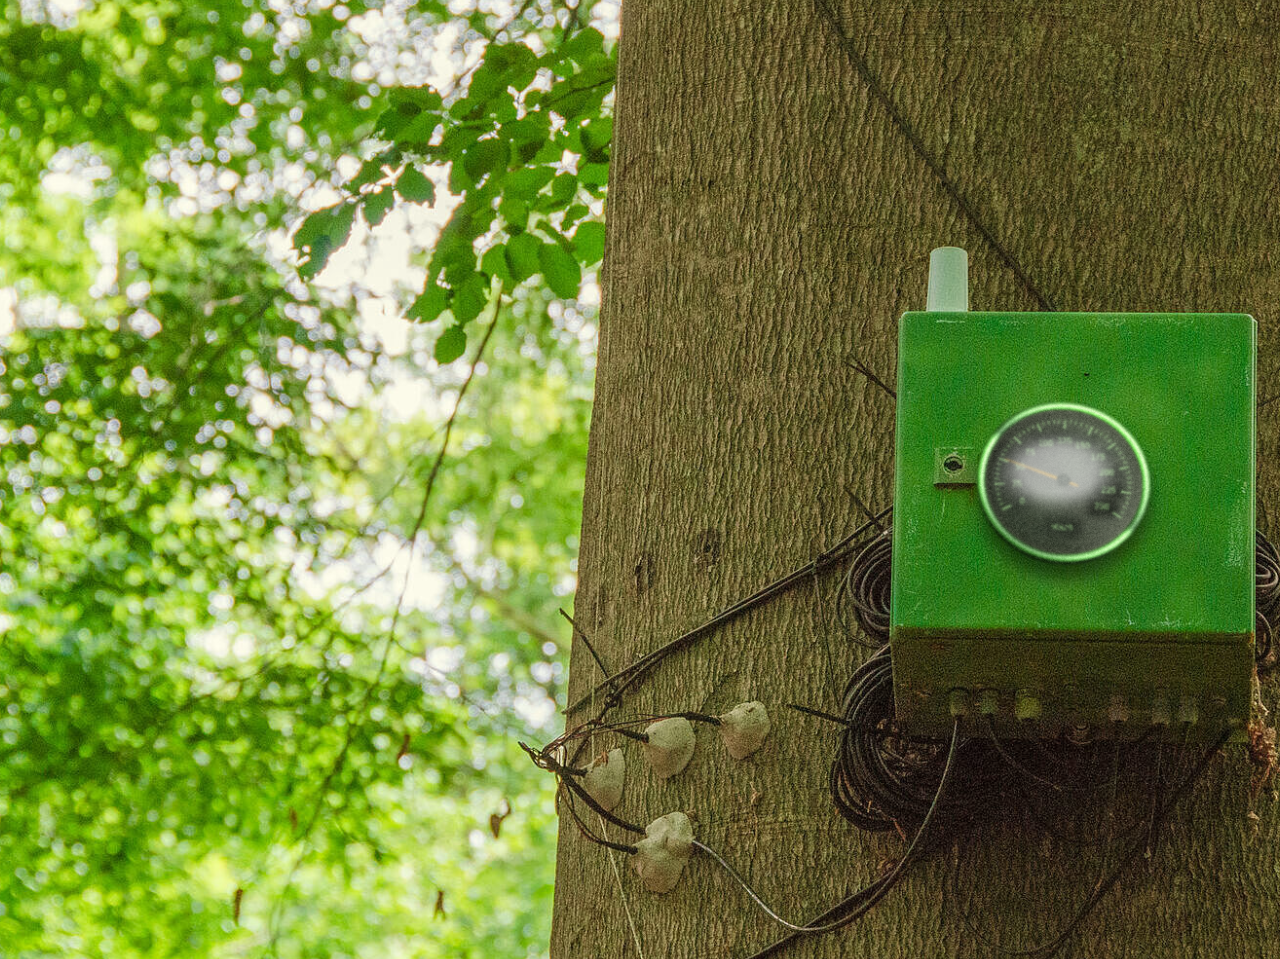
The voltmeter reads 50 V
